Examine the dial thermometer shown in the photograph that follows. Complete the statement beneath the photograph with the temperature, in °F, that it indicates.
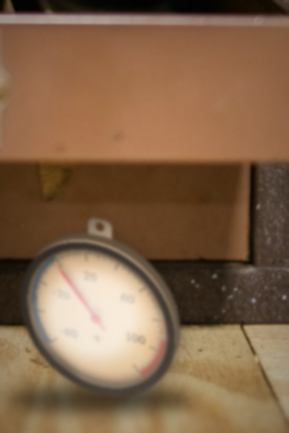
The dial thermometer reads 0 °F
